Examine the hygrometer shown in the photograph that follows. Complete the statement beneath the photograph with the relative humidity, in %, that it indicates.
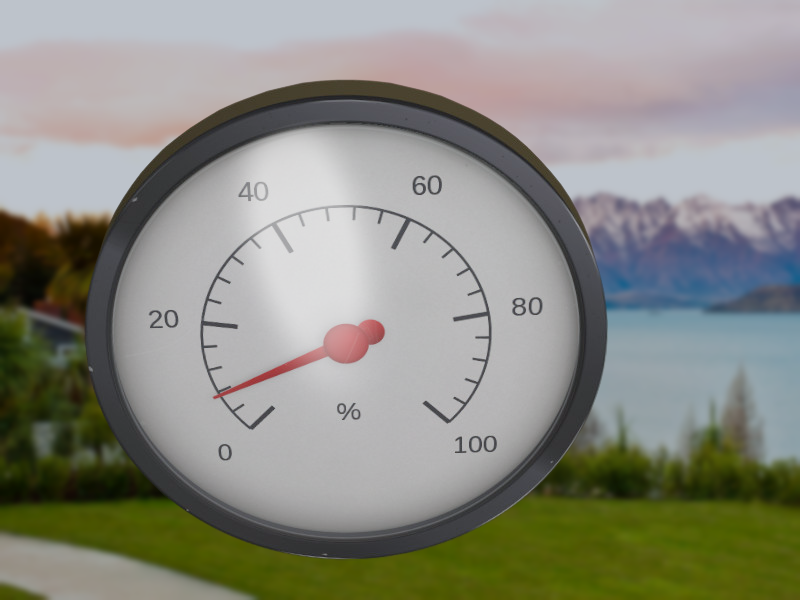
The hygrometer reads 8 %
